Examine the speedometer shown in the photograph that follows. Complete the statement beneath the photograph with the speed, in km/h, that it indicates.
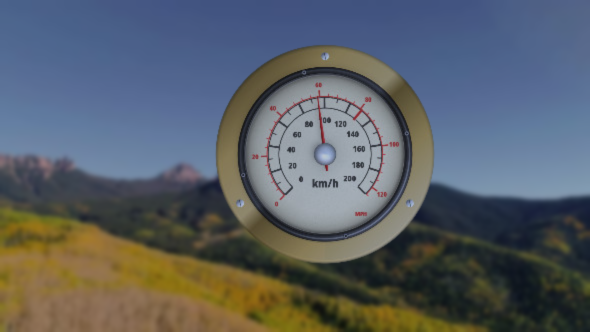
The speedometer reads 95 km/h
